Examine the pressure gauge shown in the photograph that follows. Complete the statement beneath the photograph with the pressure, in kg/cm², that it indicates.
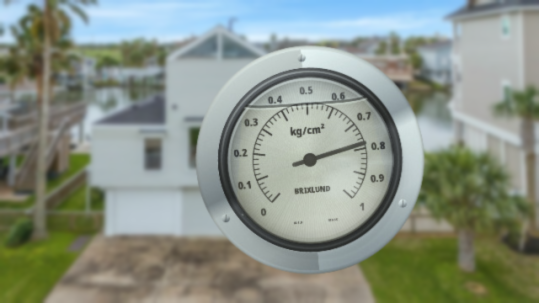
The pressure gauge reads 0.78 kg/cm²
